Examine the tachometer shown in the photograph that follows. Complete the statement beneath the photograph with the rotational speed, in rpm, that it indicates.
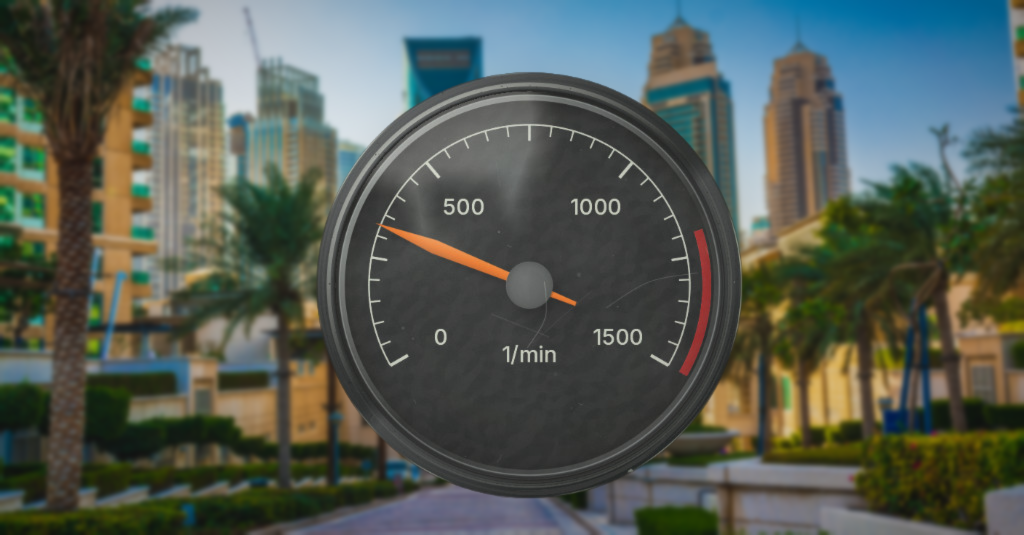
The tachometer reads 325 rpm
